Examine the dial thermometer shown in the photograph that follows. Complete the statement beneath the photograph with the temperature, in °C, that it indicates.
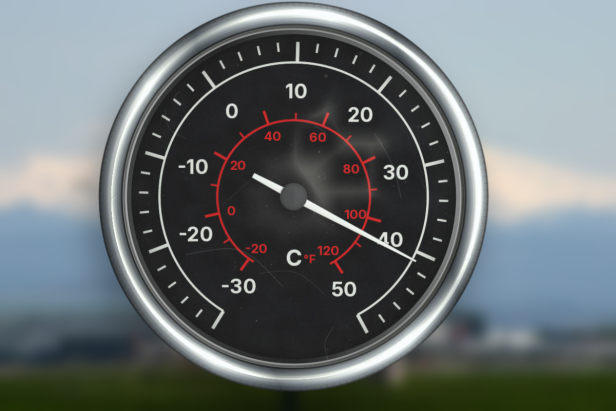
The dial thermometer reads 41 °C
